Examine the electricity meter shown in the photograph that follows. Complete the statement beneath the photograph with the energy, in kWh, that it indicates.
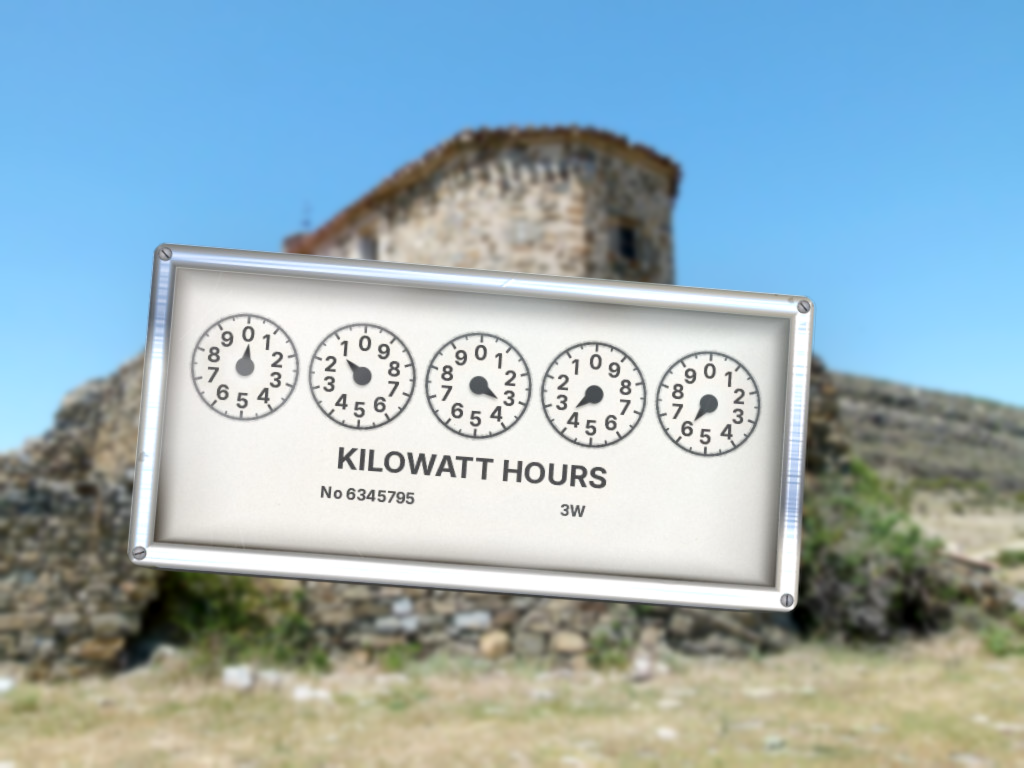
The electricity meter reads 1336 kWh
